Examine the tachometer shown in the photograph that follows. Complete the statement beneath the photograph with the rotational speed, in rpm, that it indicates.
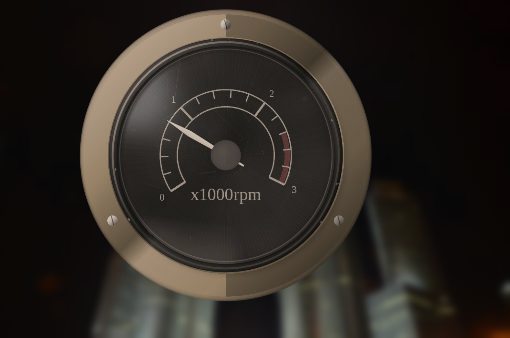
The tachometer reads 800 rpm
